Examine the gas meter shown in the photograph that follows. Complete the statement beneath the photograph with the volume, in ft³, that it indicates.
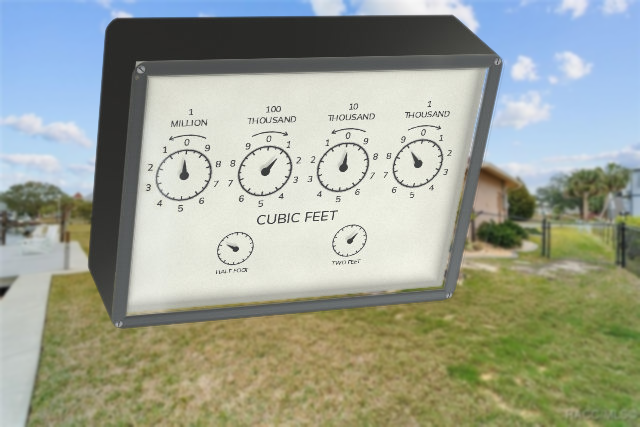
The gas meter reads 9900 ft³
